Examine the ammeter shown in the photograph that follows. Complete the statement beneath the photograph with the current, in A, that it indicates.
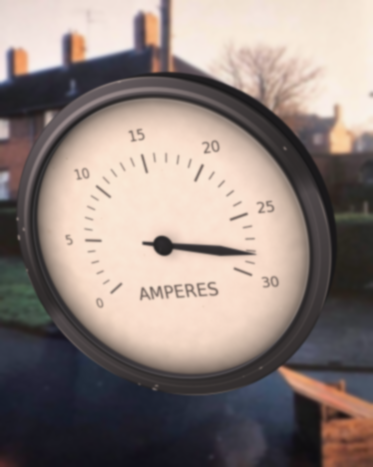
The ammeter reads 28 A
